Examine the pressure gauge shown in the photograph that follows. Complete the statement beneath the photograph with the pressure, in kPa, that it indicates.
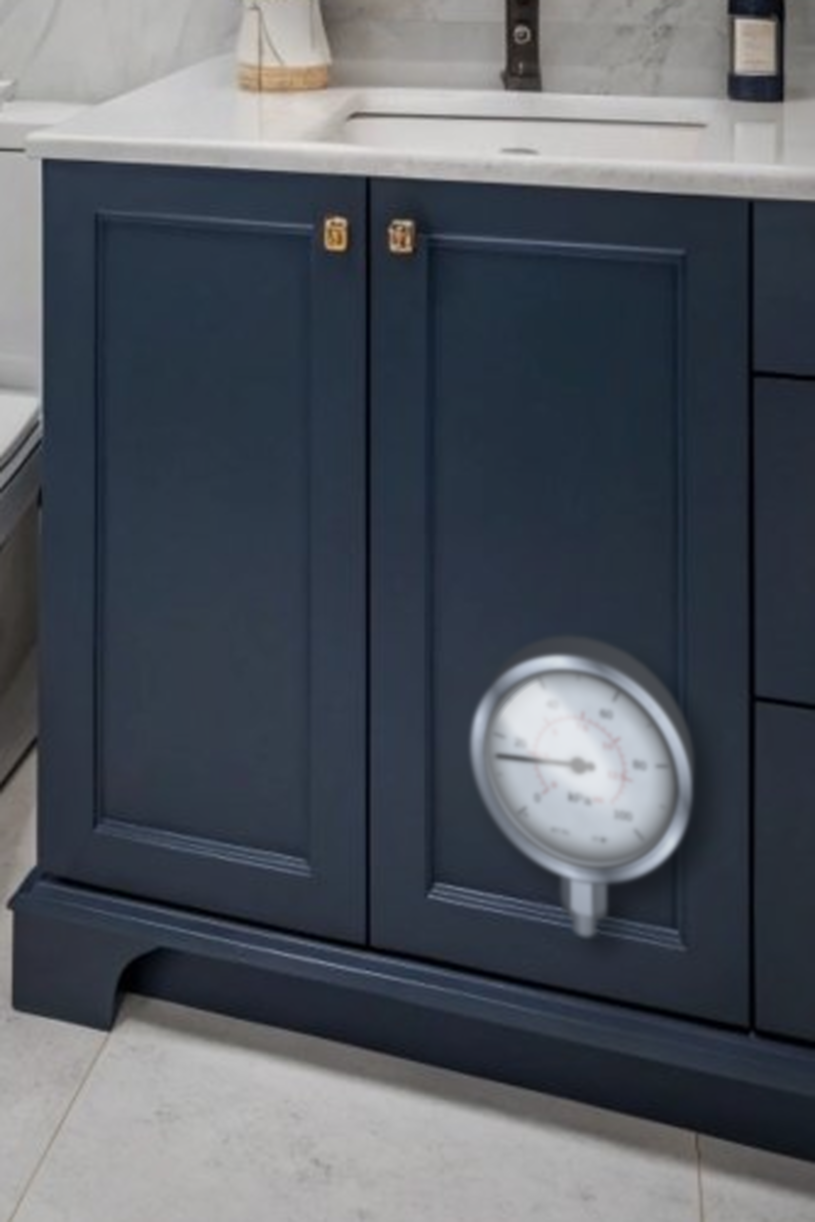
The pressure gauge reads 15 kPa
